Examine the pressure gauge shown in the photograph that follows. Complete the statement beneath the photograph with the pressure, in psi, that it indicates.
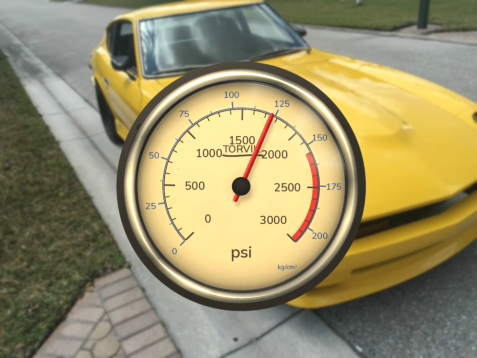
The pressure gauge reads 1750 psi
